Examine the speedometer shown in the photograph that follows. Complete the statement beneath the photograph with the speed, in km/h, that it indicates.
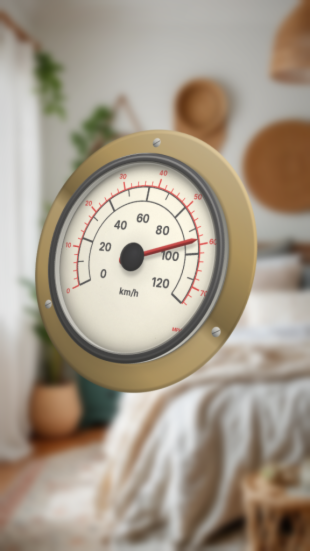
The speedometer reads 95 km/h
